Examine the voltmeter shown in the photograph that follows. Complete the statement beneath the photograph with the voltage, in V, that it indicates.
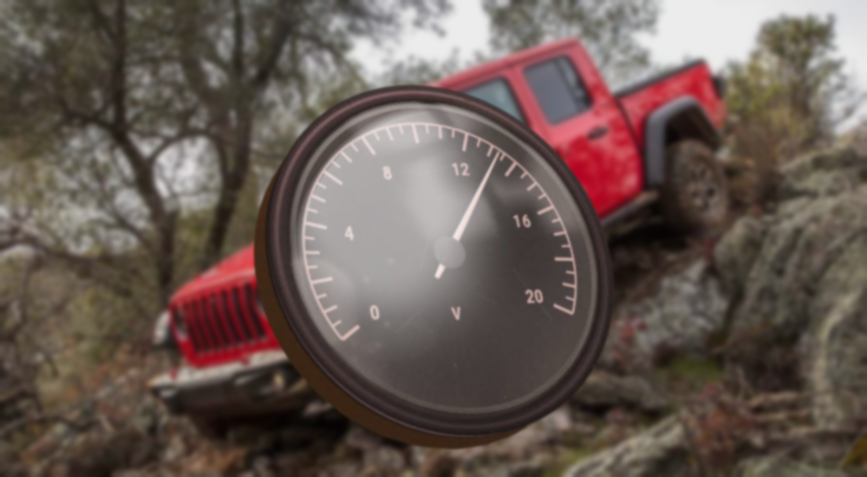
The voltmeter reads 13.25 V
